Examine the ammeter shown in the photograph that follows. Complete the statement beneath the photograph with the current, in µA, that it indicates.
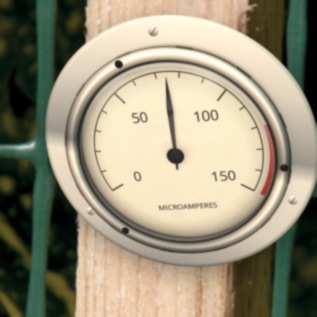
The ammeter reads 75 µA
